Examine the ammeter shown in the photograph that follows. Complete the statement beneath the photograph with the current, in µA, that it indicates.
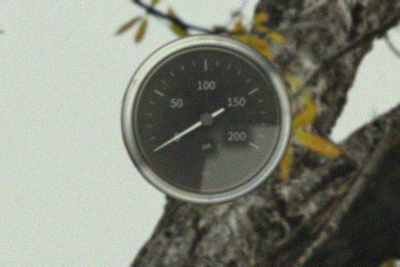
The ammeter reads 0 µA
